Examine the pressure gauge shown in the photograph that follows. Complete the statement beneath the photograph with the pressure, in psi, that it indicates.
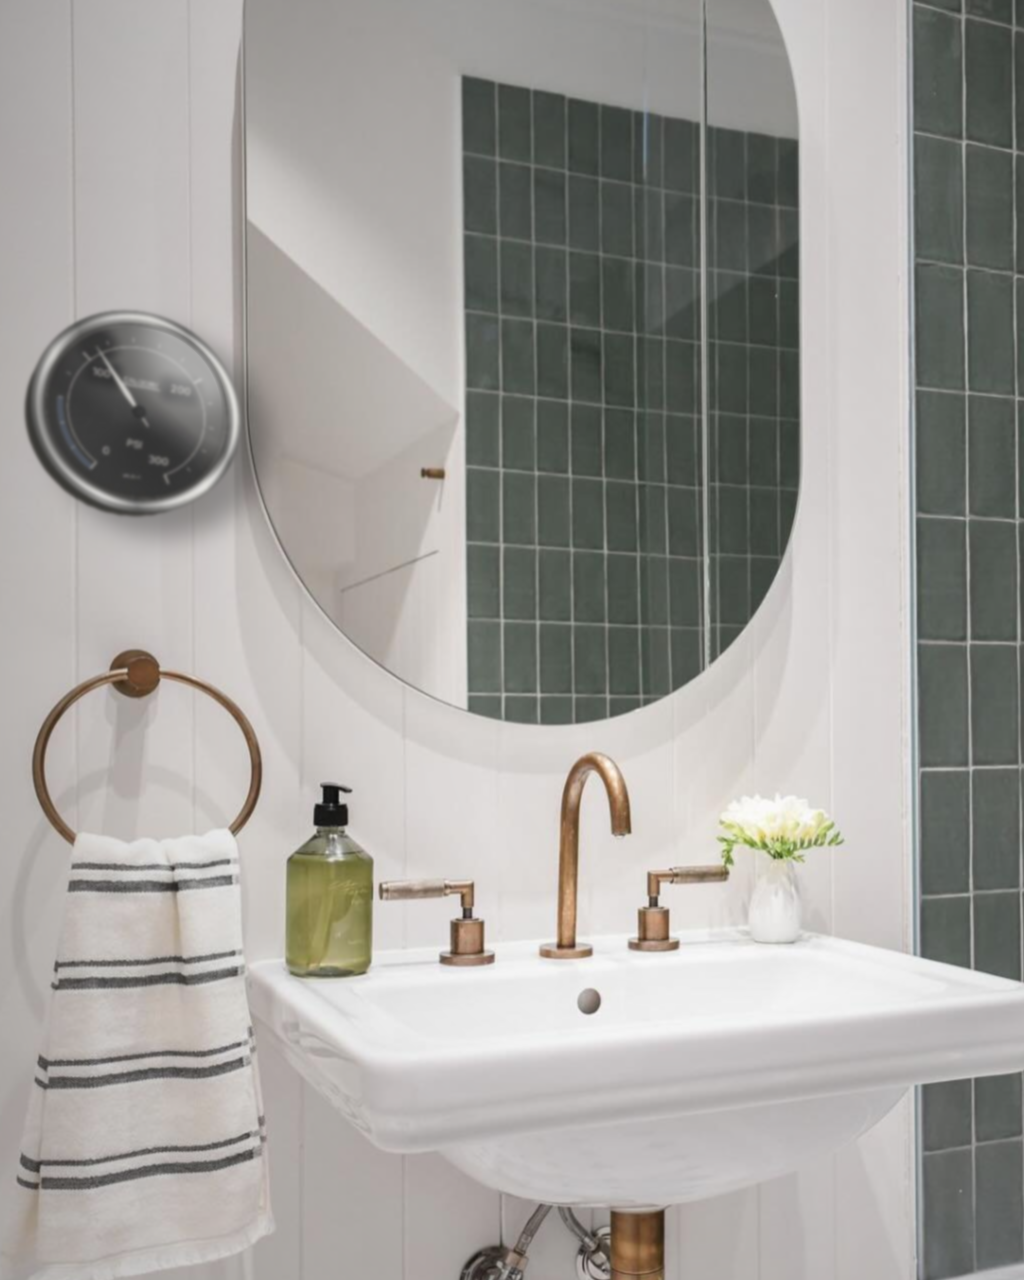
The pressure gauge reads 110 psi
